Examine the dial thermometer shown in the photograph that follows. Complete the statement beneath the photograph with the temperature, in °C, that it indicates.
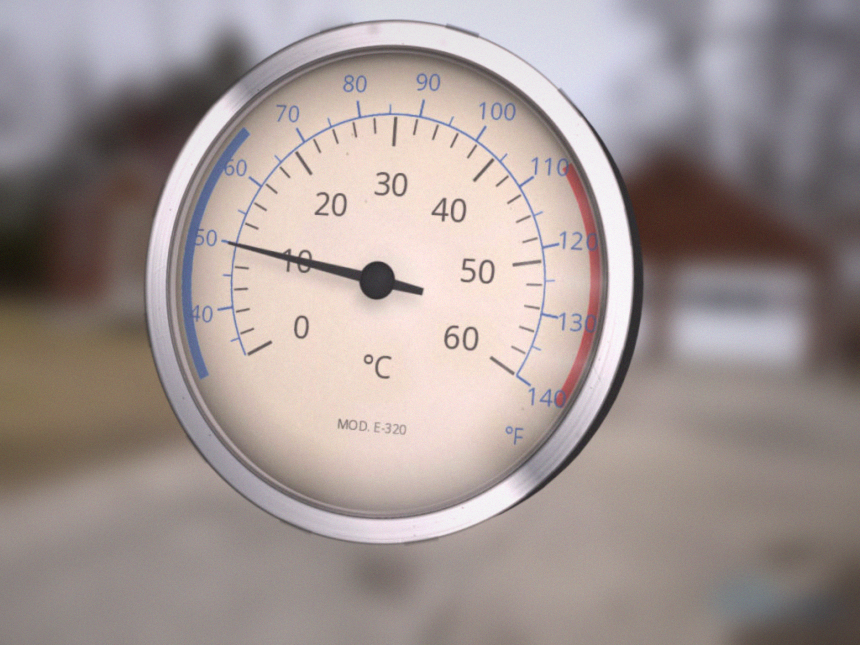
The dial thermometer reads 10 °C
